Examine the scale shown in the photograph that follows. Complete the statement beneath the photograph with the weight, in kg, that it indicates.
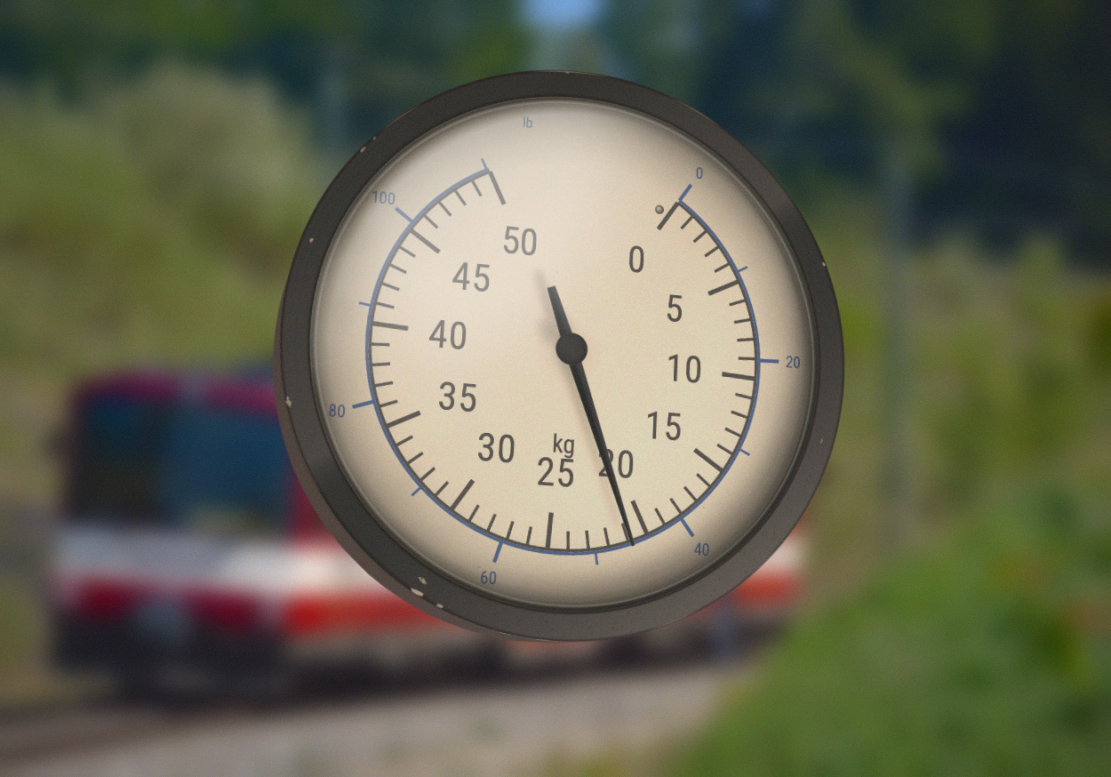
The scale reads 21 kg
